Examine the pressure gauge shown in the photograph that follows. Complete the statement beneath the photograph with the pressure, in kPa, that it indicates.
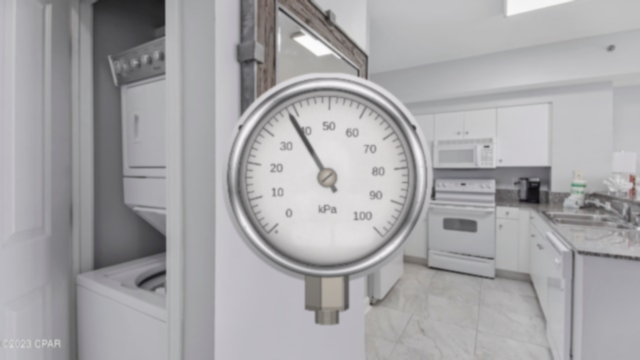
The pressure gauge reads 38 kPa
